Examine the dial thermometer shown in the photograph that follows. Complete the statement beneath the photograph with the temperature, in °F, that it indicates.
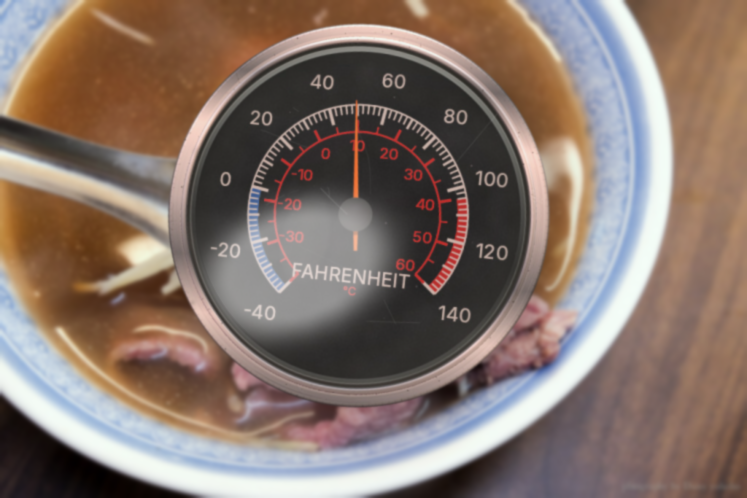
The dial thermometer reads 50 °F
